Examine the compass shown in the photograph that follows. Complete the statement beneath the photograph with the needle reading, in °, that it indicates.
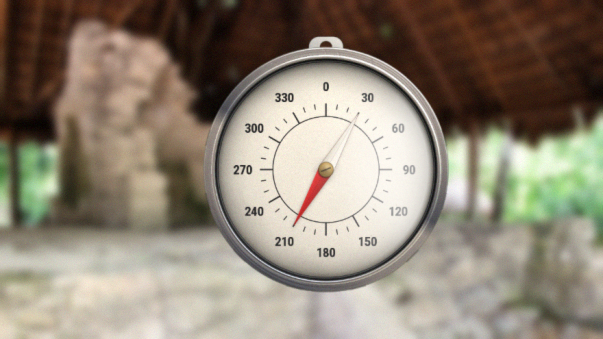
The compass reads 210 °
